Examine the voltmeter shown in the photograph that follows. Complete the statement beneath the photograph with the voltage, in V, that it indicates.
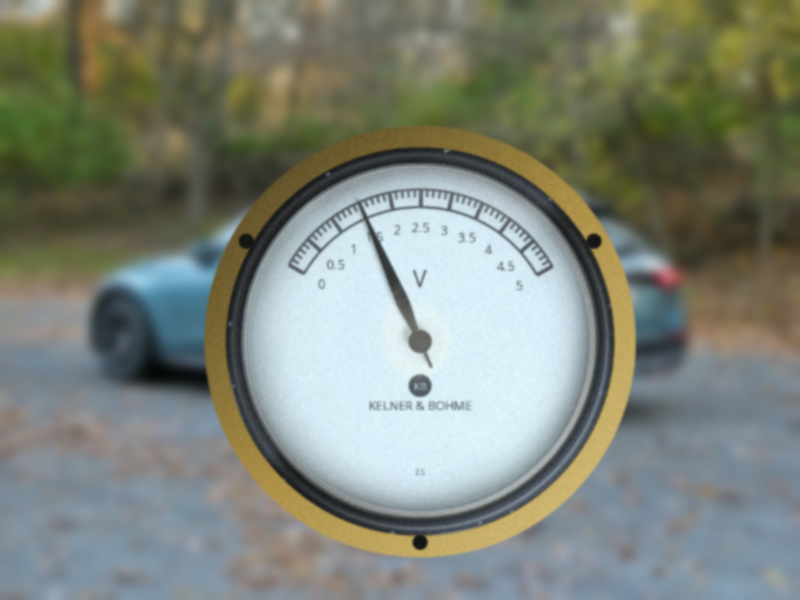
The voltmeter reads 1.5 V
